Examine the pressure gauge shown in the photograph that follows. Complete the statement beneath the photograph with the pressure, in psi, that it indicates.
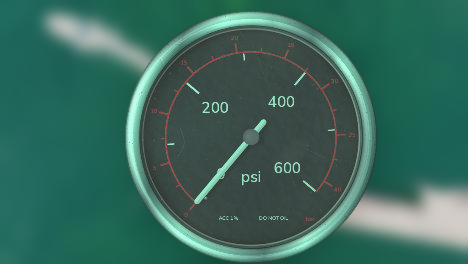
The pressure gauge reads 0 psi
